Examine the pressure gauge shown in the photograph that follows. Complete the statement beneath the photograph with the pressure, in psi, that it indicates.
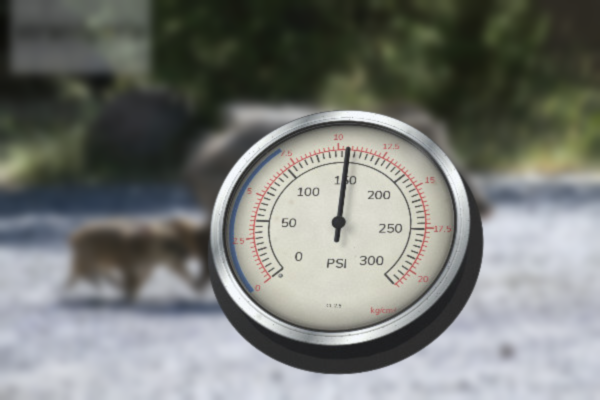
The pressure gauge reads 150 psi
